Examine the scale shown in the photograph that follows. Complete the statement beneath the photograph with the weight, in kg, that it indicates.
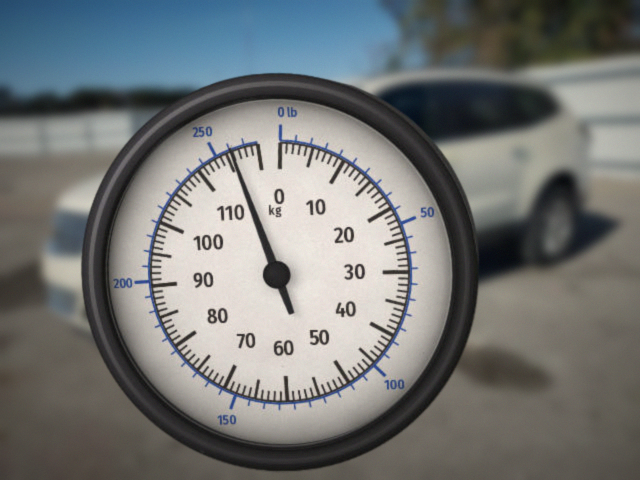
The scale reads 116 kg
